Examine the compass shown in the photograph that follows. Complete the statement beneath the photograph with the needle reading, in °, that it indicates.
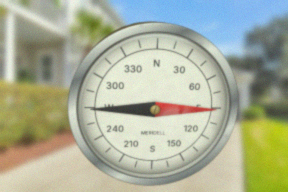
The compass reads 90 °
